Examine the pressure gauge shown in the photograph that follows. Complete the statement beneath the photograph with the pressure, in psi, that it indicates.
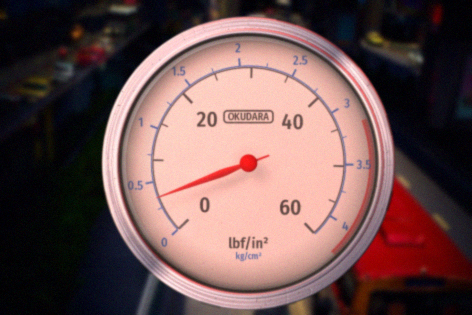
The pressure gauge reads 5 psi
